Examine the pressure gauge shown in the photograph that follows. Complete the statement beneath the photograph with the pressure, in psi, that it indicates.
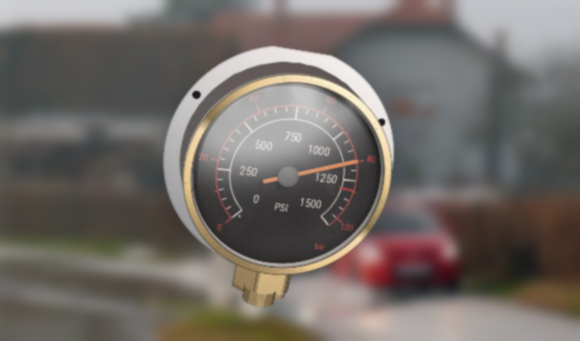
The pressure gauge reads 1150 psi
